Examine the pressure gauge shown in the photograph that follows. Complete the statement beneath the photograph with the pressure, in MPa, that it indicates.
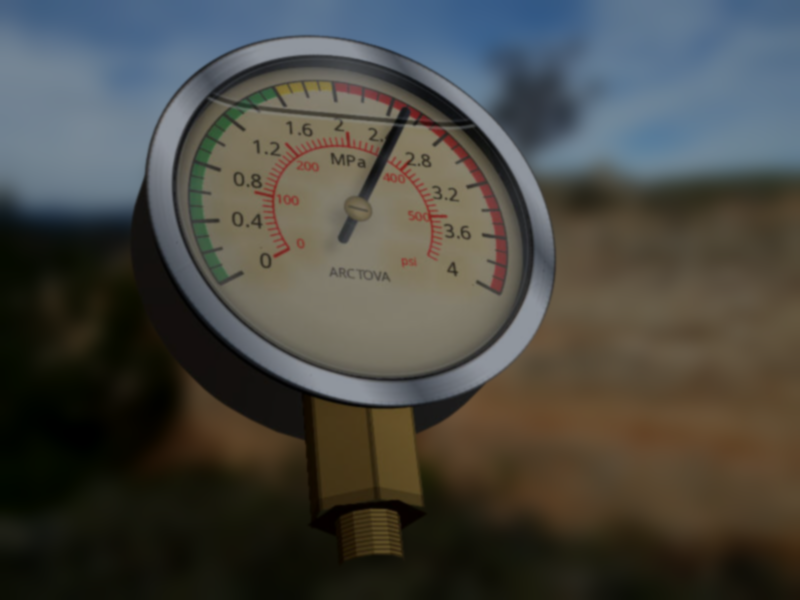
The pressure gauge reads 2.5 MPa
